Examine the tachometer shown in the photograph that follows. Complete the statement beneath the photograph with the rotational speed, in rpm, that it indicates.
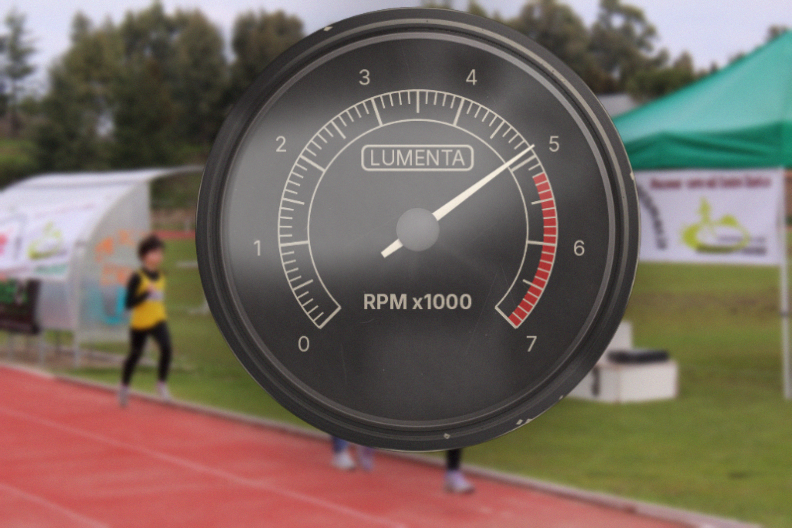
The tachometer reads 4900 rpm
